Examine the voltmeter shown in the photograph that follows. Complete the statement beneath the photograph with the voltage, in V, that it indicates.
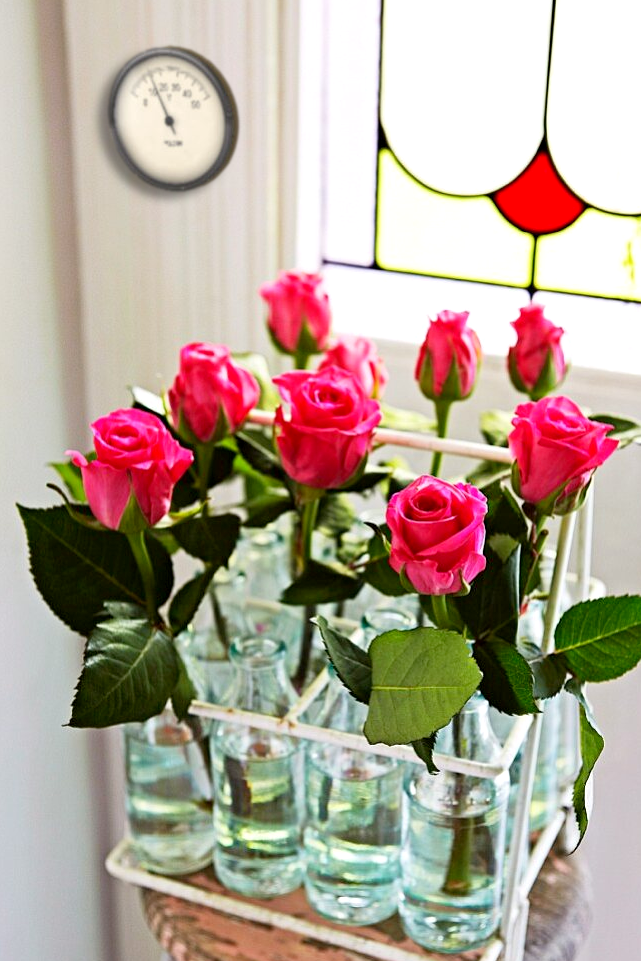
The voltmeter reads 15 V
